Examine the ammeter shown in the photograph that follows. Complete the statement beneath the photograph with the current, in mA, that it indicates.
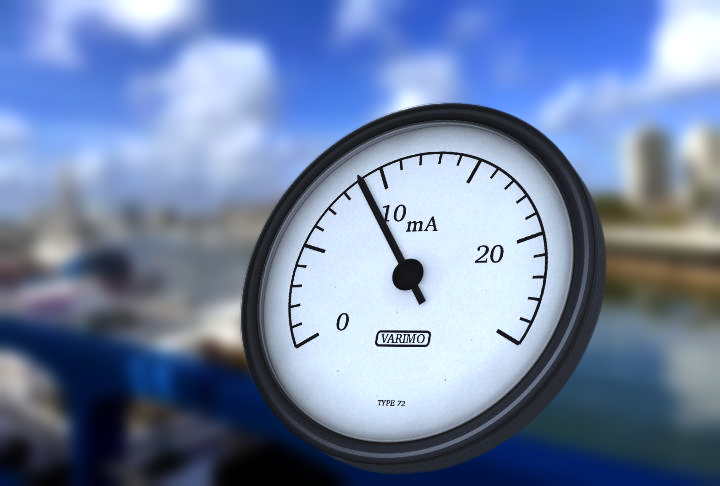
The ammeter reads 9 mA
